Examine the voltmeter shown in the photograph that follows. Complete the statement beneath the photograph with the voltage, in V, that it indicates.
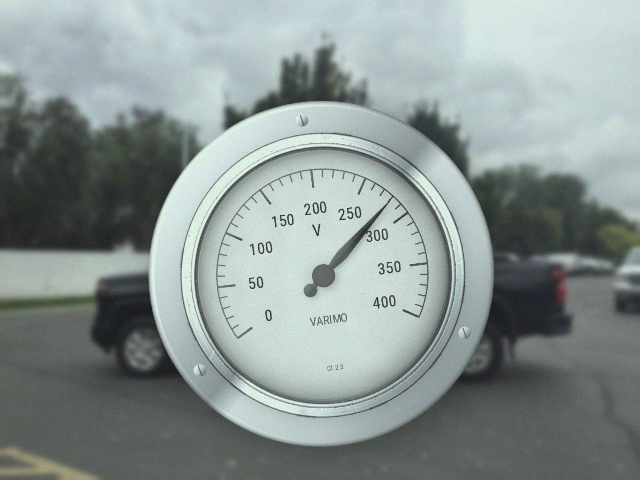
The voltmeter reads 280 V
